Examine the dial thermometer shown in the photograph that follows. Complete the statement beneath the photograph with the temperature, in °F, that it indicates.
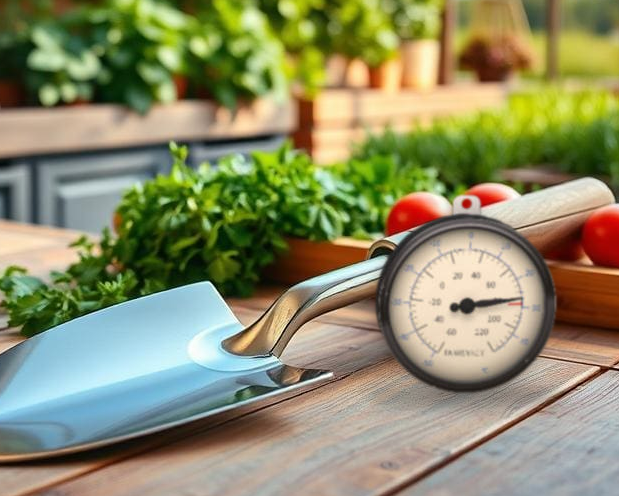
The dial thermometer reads 80 °F
